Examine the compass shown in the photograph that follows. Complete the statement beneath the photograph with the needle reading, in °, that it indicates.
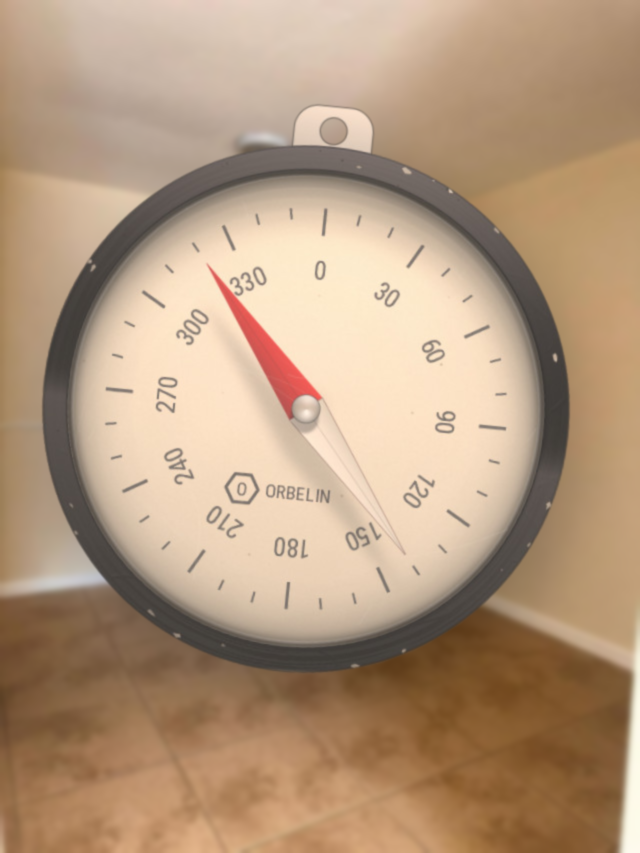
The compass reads 320 °
